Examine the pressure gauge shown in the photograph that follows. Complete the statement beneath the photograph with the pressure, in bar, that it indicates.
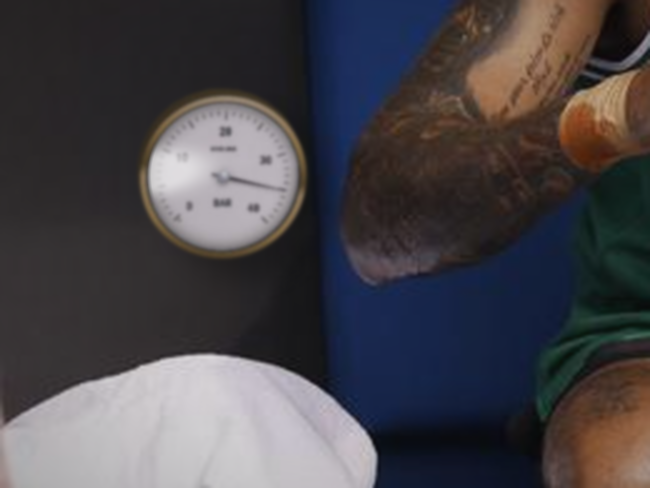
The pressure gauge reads 35 bar
